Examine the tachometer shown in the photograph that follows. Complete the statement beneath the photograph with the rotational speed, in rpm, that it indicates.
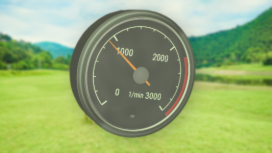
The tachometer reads 900 rpm
